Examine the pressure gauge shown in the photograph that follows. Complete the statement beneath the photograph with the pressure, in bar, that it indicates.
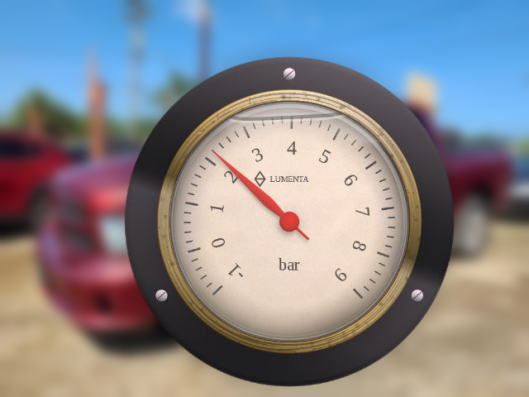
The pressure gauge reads 2.2 bar
